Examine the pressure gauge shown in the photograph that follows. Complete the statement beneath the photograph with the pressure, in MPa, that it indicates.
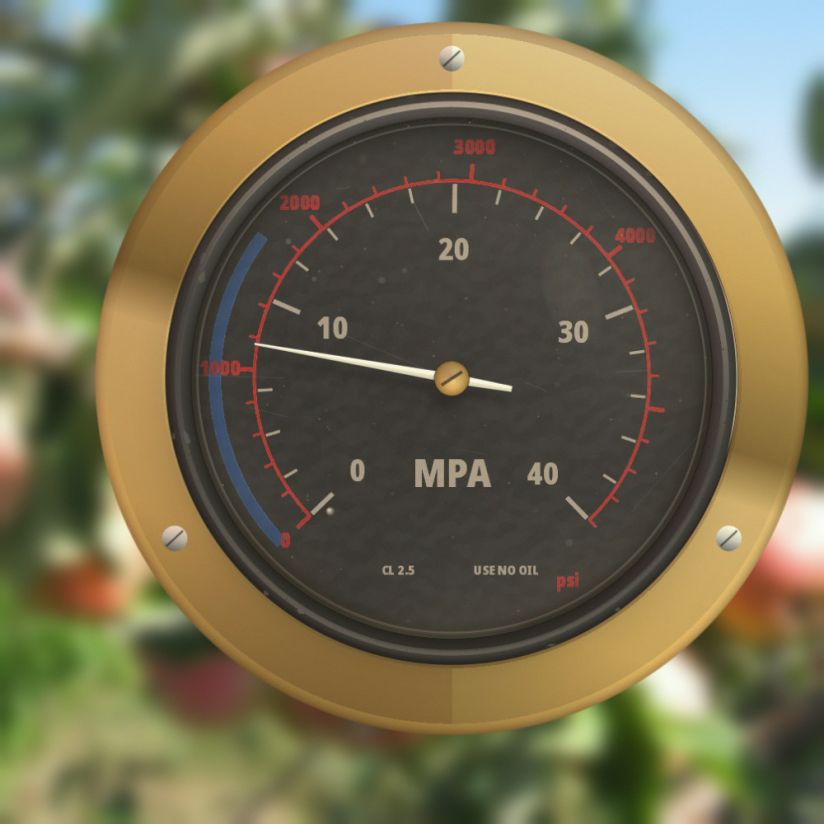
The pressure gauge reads 8 MPa
